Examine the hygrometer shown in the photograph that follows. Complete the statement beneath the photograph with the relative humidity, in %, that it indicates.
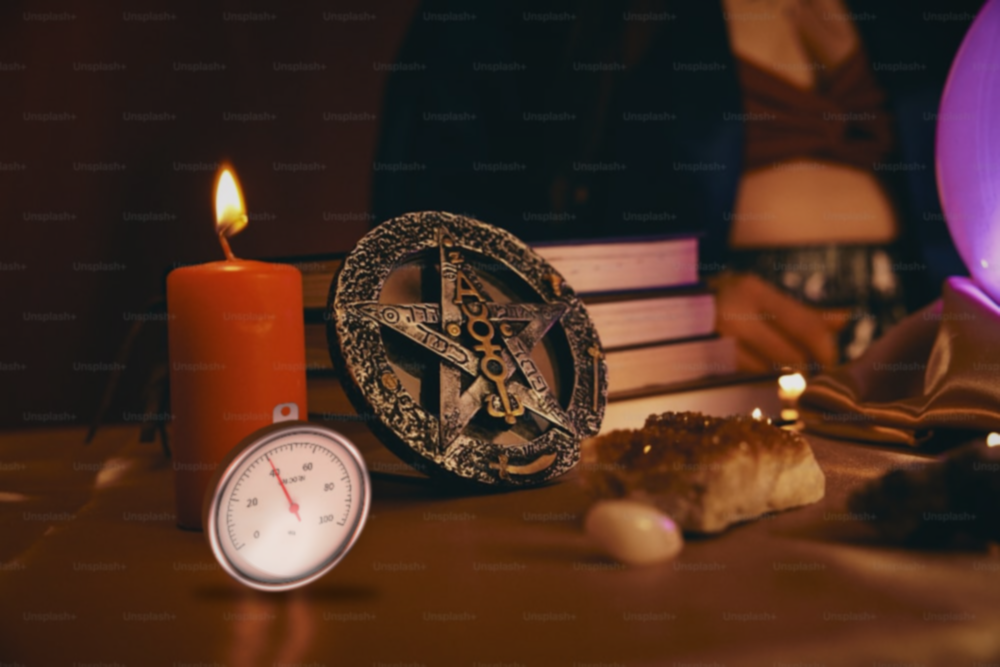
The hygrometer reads 40 %
